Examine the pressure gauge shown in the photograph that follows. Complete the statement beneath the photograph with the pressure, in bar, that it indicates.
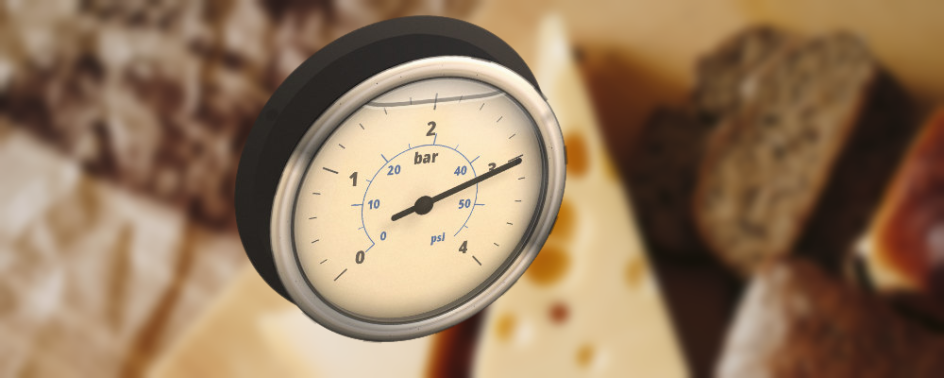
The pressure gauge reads 3 bar
